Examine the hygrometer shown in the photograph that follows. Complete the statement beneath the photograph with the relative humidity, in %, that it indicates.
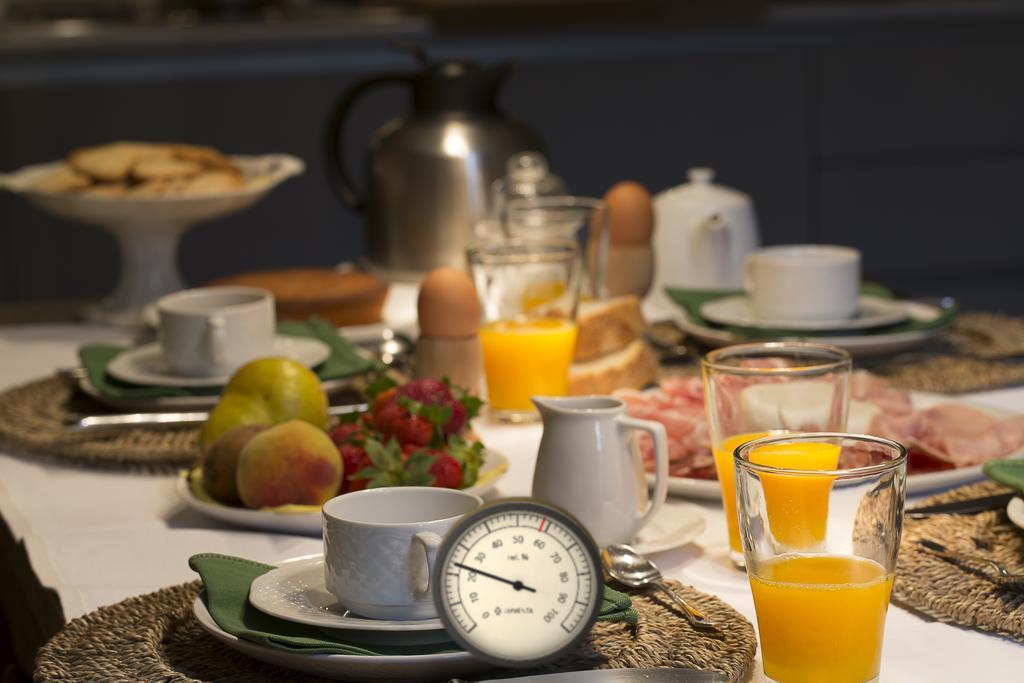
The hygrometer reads 24 %
